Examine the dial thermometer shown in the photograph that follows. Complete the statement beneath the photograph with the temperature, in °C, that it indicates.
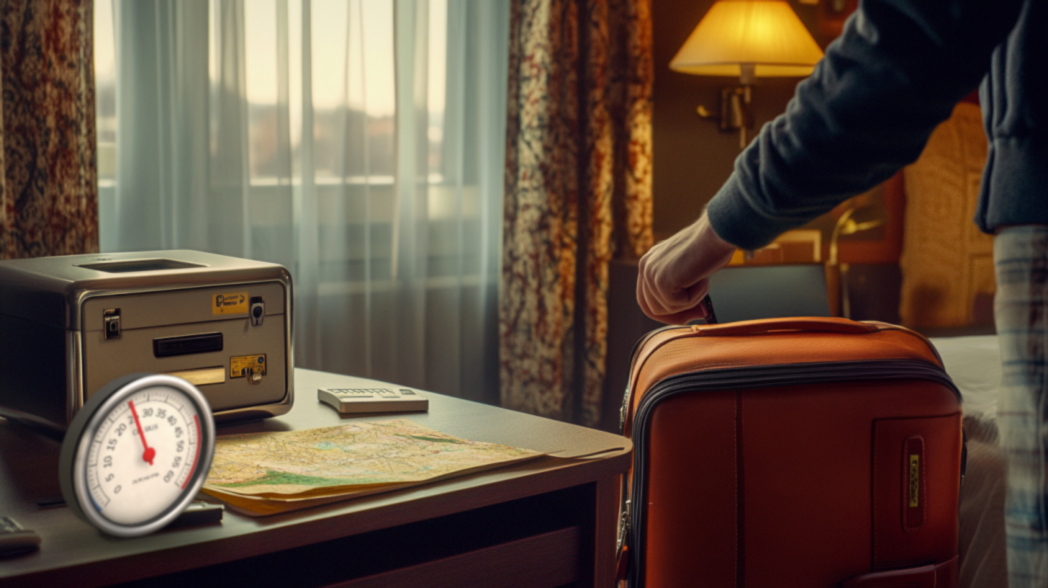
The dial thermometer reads 25 °C
